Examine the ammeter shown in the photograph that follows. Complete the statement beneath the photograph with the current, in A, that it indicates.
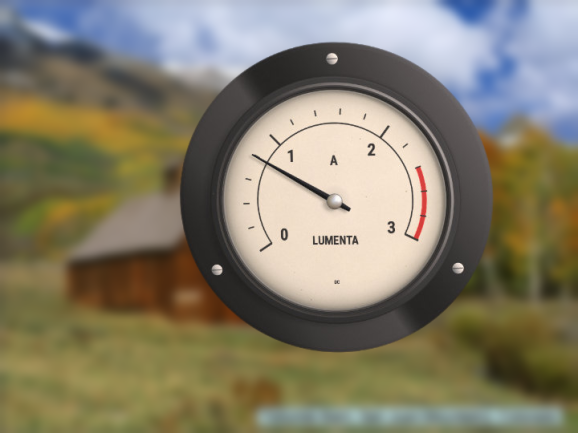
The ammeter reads 0.8 A
